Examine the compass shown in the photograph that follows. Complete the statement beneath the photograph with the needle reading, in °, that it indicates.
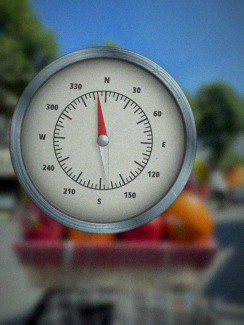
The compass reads 350 °
